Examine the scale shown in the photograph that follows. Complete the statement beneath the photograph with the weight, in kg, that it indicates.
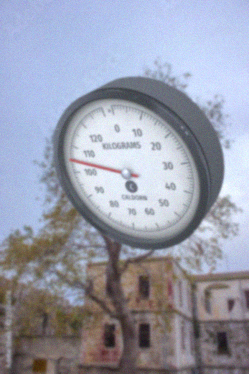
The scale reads 105 kg
